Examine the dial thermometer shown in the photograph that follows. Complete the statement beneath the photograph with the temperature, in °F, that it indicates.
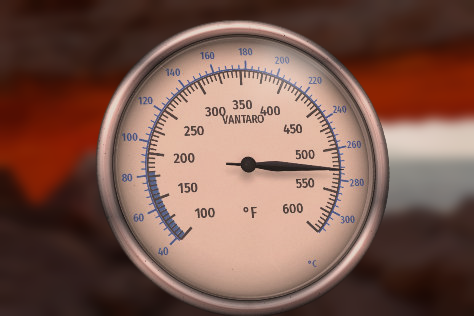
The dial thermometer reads 525 °F
